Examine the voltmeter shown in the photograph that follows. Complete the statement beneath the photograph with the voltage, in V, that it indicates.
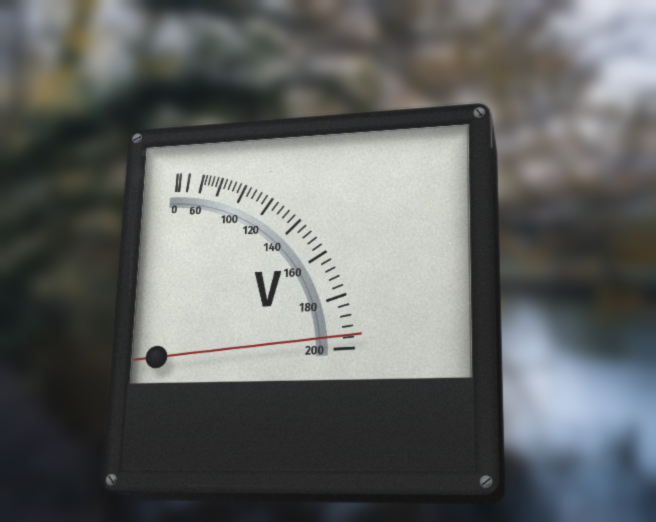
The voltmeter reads 196 V
